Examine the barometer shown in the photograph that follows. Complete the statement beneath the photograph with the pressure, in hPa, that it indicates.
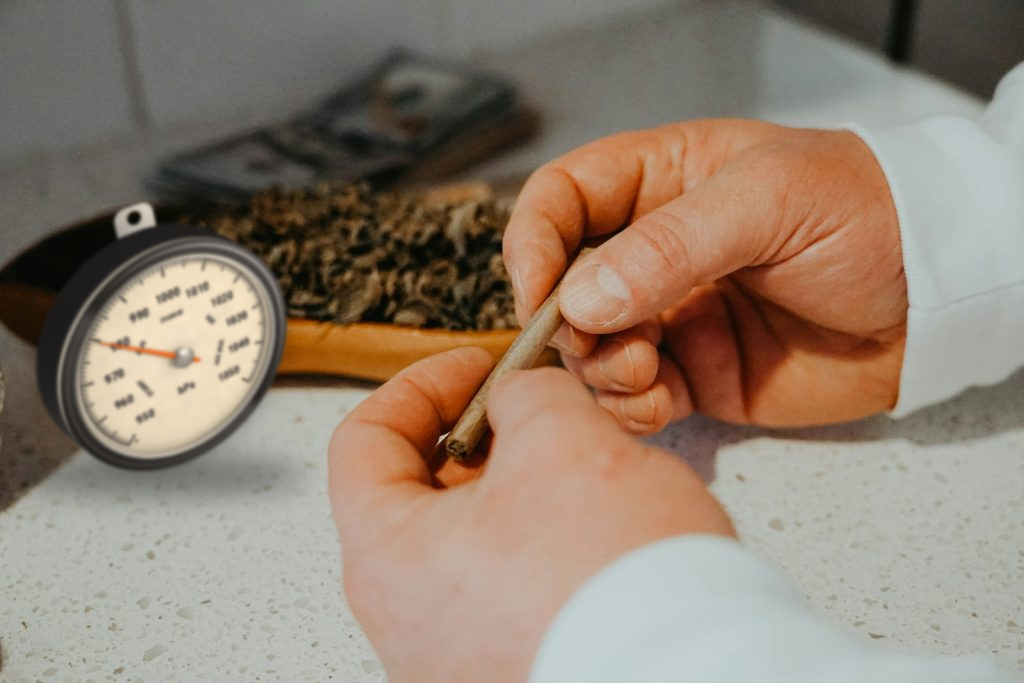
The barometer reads 980 hPa
